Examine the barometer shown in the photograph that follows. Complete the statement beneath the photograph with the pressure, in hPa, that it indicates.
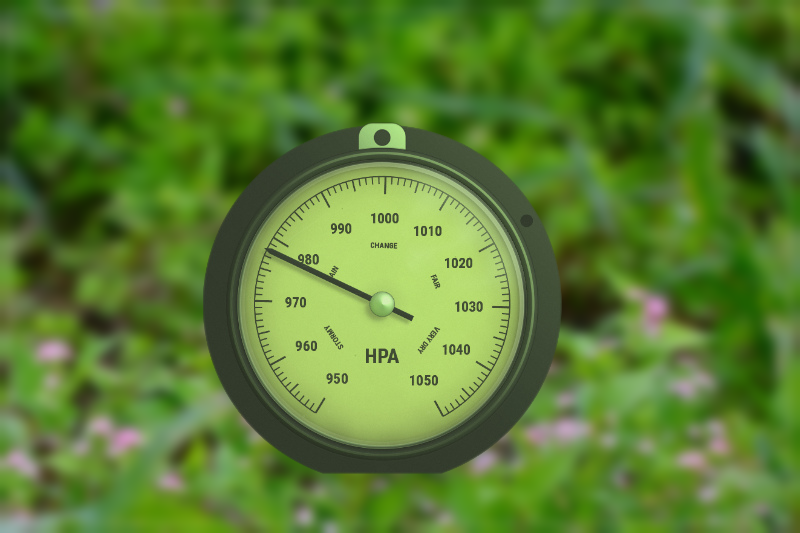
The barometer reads 978 hPa
